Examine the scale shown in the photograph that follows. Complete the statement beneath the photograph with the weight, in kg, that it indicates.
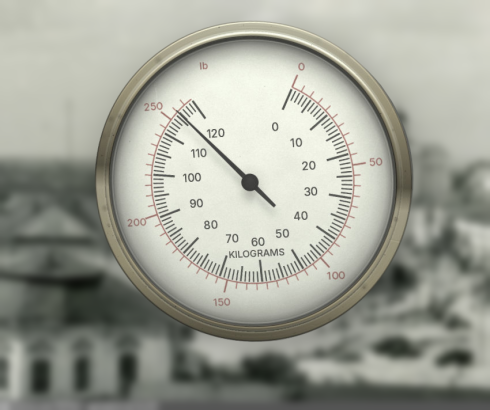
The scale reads 116 kg
